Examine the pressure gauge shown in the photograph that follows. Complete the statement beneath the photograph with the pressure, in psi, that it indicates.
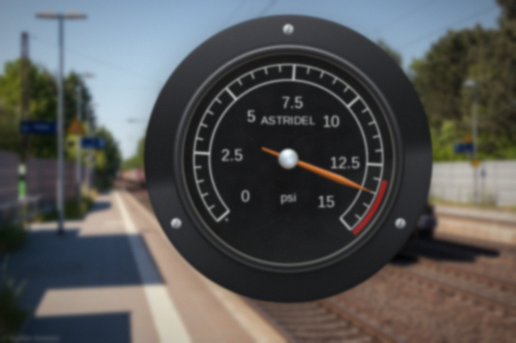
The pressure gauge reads 13.5 psi
